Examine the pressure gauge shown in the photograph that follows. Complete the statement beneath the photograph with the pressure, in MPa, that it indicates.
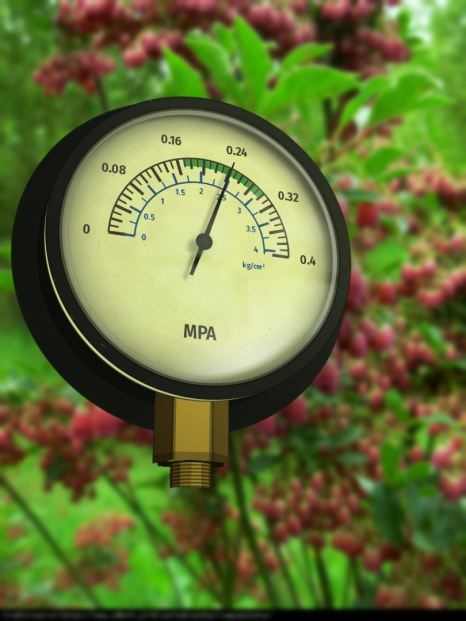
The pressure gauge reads 0.24 MPa
